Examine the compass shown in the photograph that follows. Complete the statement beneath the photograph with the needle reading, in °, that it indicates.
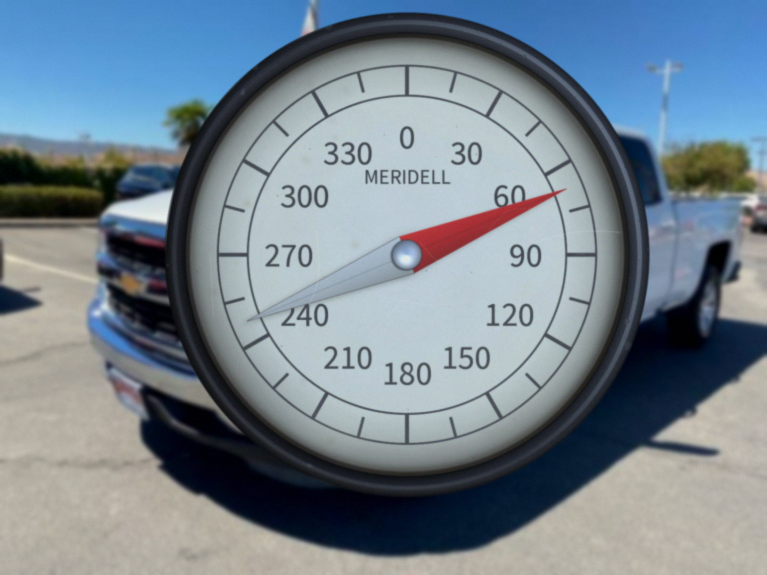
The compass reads 67.5 °
